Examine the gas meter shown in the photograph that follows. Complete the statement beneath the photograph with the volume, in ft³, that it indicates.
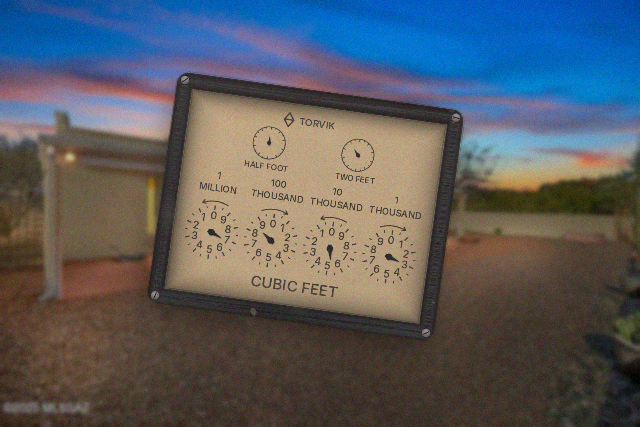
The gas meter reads 685300 ft³
